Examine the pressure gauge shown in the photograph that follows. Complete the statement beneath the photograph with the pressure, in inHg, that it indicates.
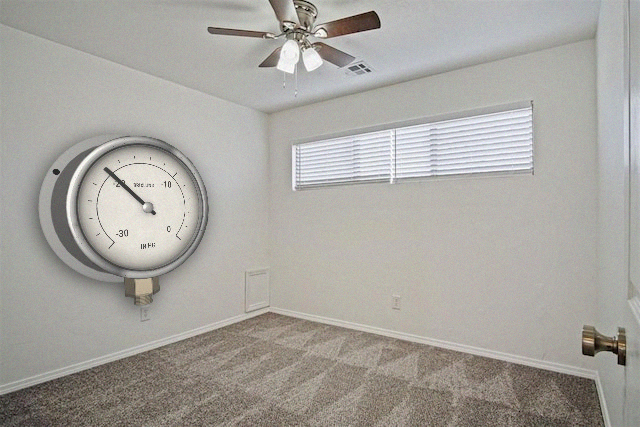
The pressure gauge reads -20 inHg
